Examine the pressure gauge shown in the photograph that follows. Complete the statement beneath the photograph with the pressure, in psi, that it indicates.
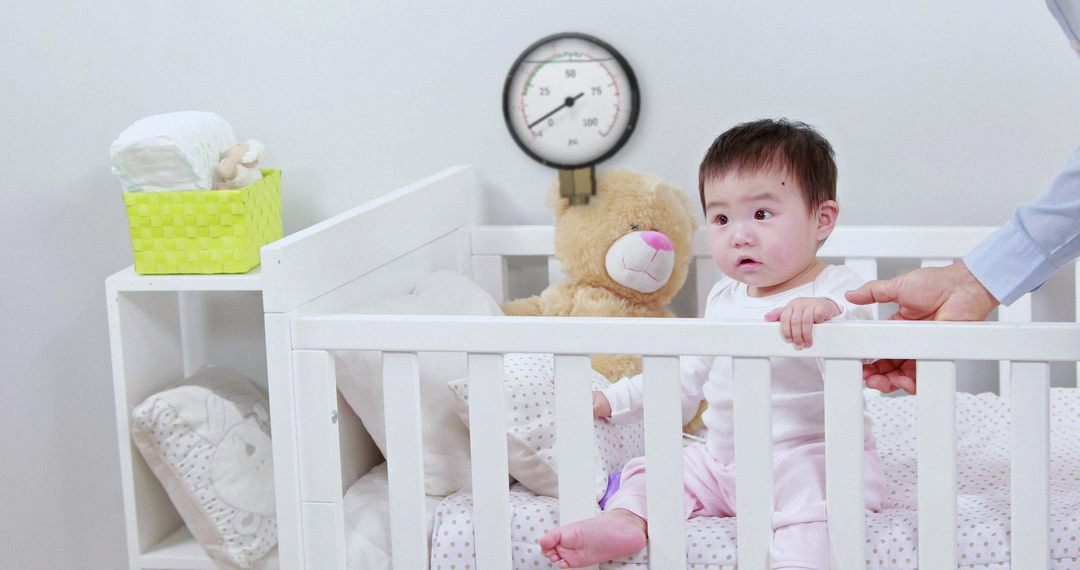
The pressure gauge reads 5 psi
